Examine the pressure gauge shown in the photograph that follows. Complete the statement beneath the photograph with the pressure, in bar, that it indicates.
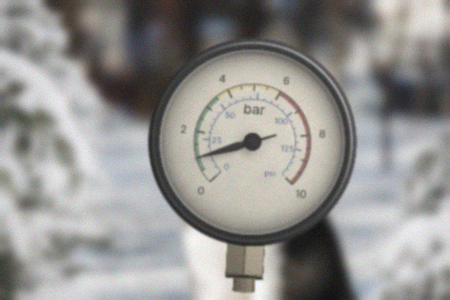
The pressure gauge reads 1 bar
